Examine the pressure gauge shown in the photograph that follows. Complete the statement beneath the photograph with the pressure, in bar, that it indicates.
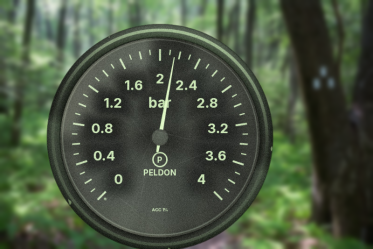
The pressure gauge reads 2.15 bar
